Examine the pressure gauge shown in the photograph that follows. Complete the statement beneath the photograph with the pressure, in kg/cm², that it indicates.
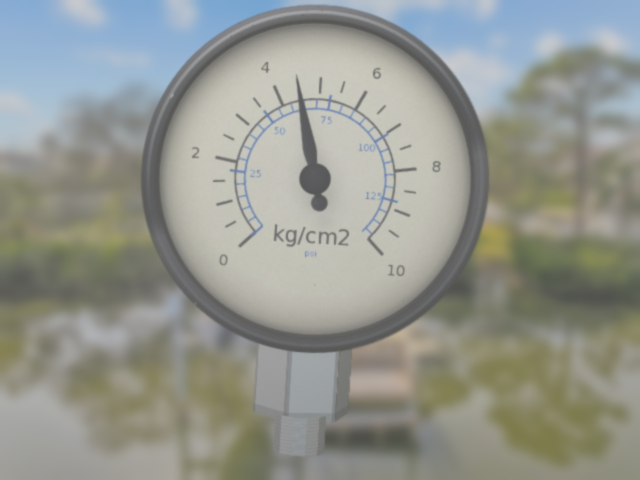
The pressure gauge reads 4.5 kg/cm²
